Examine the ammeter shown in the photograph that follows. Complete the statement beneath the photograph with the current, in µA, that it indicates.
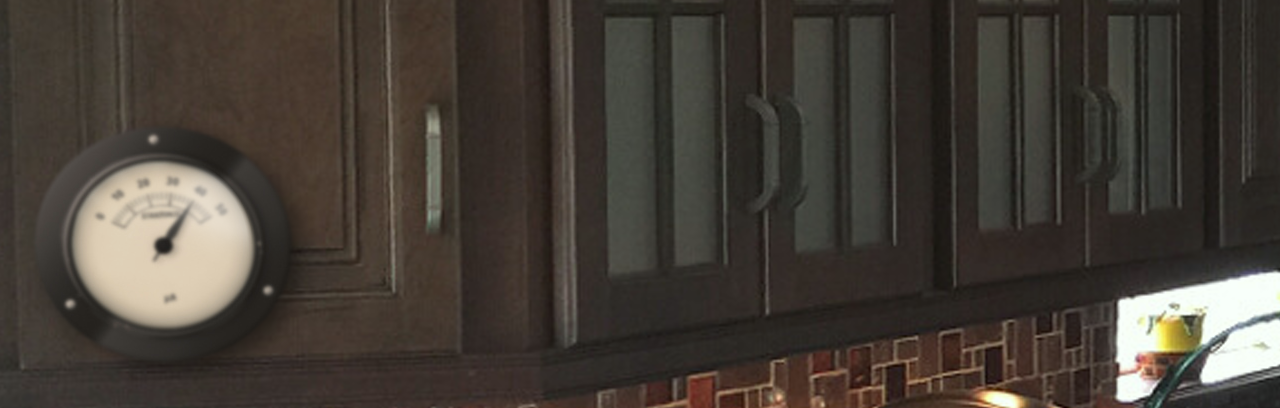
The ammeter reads 40 µA
